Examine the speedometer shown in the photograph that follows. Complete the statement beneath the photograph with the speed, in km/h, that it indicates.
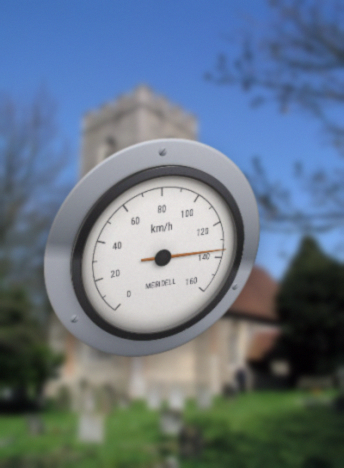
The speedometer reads 135 km/h
